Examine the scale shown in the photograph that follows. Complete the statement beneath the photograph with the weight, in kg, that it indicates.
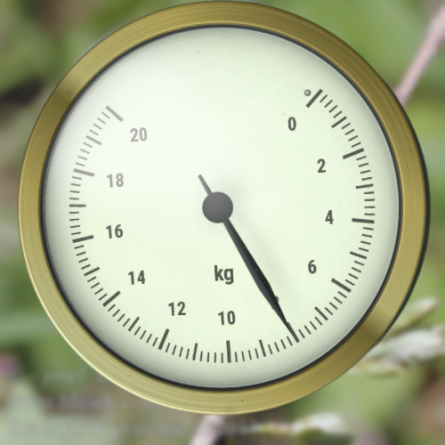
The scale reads 8 kg
